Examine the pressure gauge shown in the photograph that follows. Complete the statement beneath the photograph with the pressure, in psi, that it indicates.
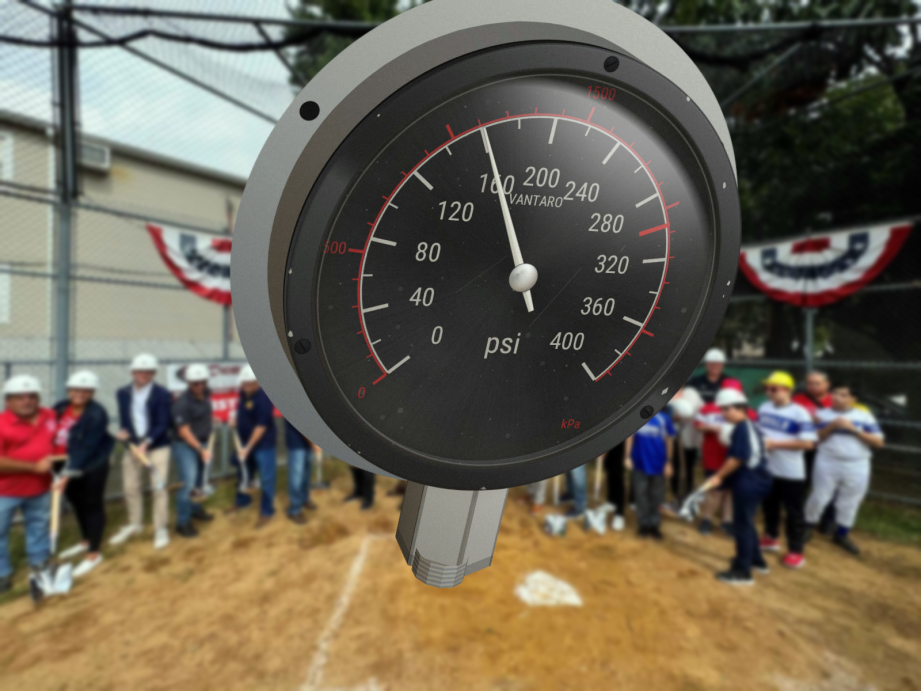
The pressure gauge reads 160 psi
